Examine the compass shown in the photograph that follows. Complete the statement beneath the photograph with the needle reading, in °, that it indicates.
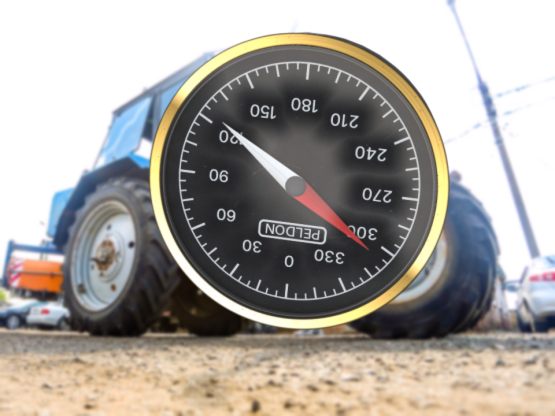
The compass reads 305 °
